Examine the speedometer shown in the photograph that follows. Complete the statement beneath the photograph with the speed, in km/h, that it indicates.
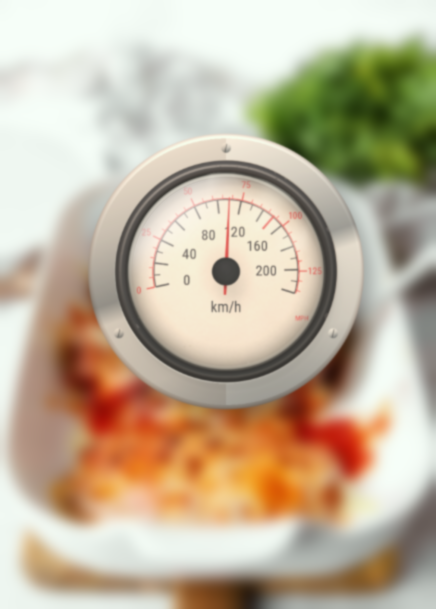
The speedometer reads 110 km/h
